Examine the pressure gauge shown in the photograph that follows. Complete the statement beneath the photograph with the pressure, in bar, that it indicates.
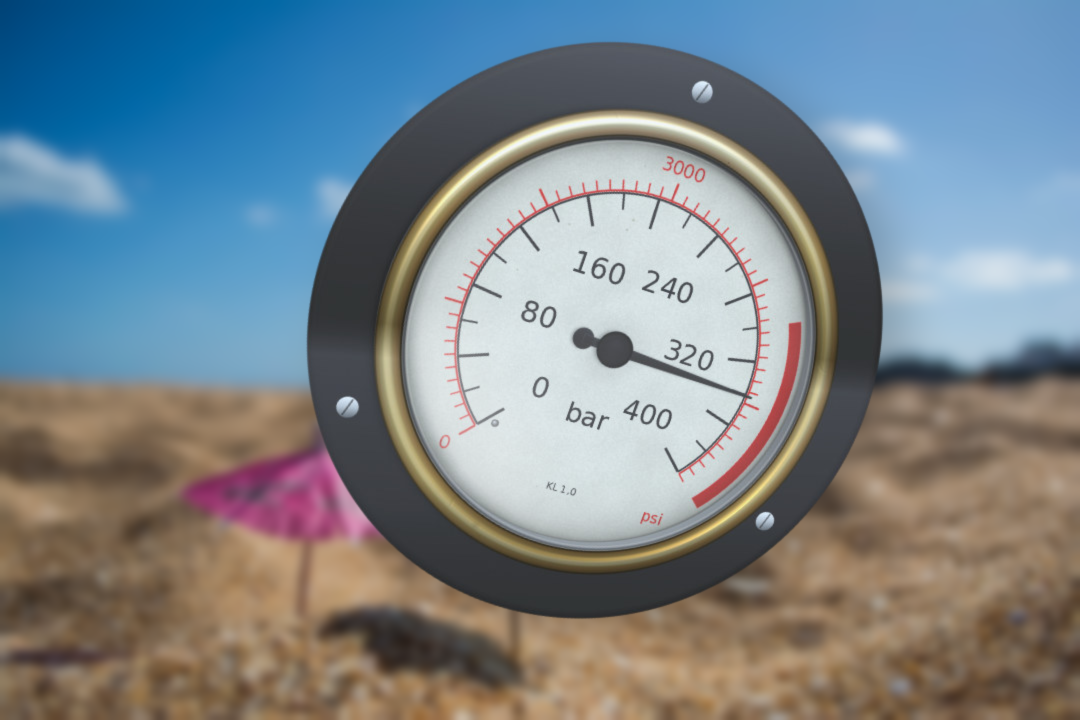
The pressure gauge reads 340 bar
